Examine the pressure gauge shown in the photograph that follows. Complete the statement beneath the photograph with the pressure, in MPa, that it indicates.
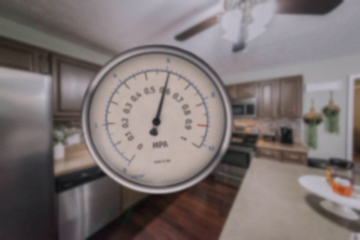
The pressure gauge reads 0.6 MPa
